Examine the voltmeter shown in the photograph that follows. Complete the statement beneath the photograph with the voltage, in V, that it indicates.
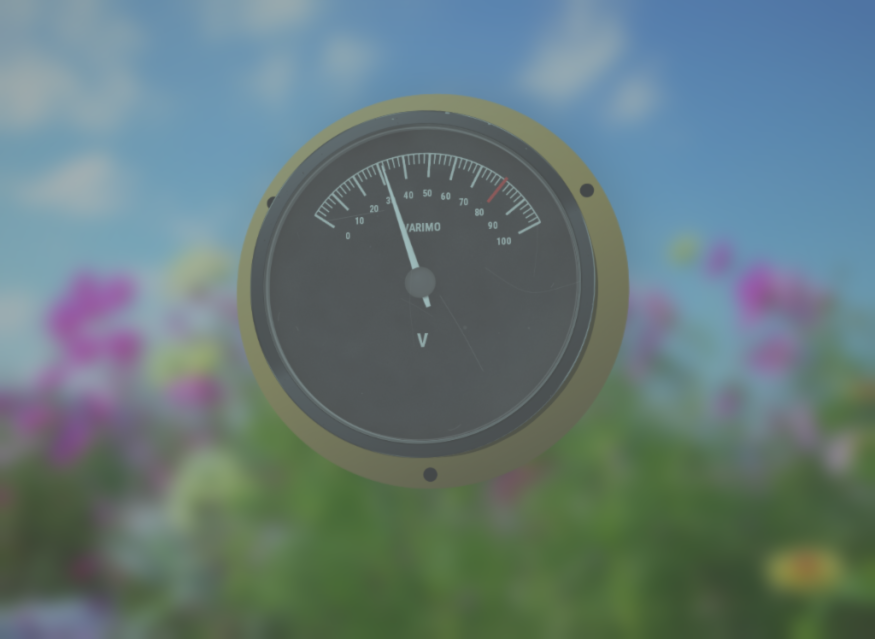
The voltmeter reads 32 V
